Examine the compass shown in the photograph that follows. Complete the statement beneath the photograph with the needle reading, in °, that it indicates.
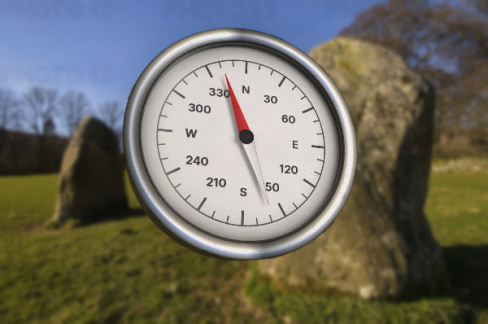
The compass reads 340 °
